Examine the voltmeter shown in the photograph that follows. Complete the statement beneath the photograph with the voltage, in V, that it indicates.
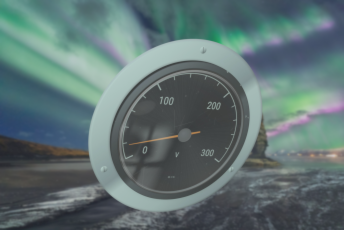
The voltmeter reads 20 V
